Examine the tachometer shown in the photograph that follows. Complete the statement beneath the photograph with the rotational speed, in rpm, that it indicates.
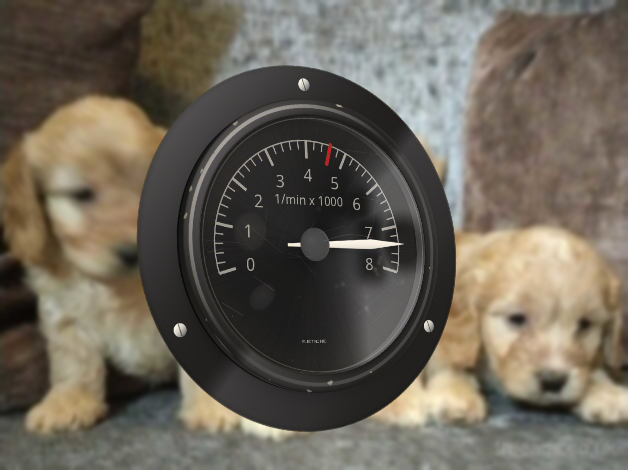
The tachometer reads 7400 rpm
